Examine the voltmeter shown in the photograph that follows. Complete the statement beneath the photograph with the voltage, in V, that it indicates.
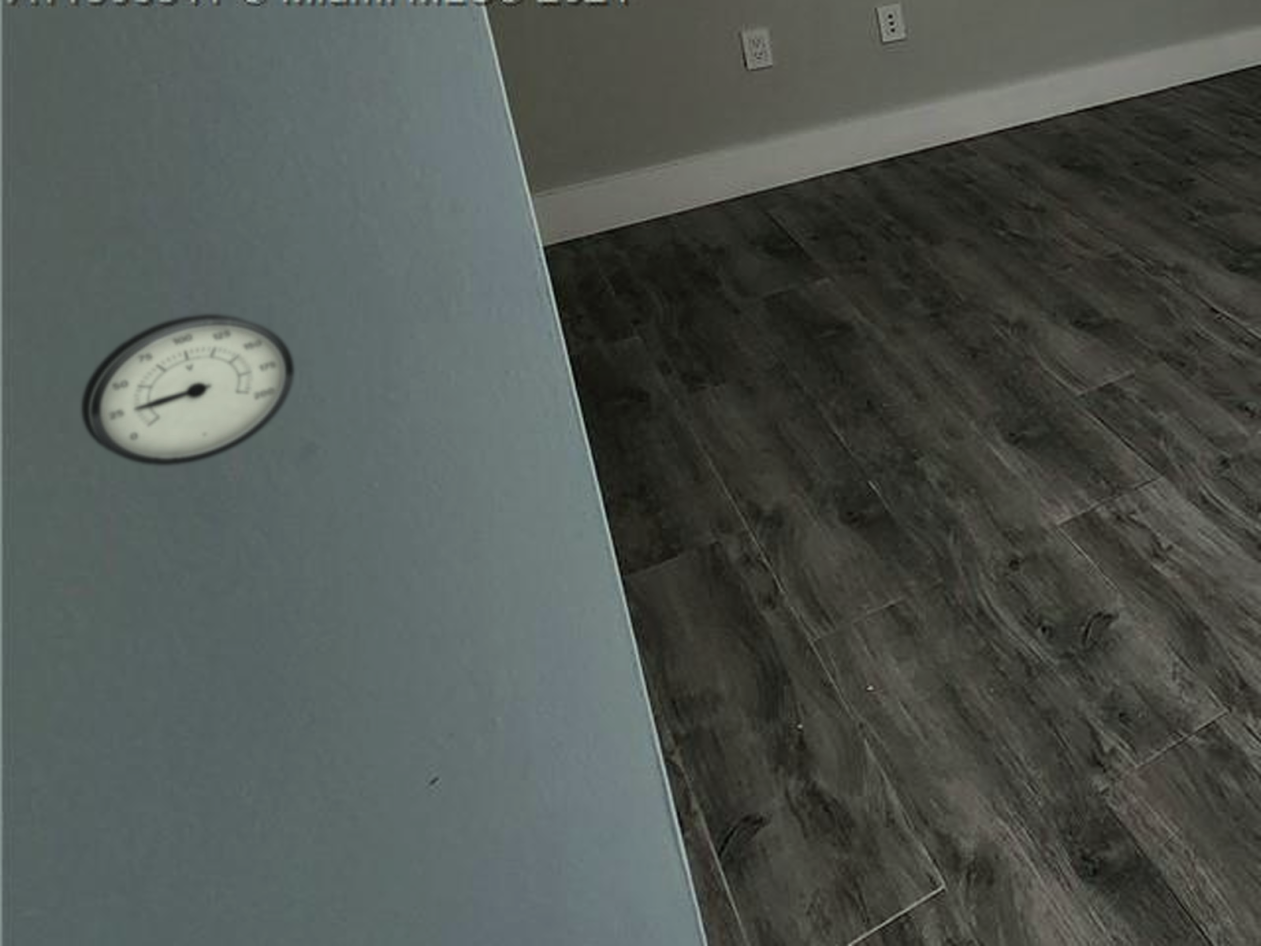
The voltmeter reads 25 V
